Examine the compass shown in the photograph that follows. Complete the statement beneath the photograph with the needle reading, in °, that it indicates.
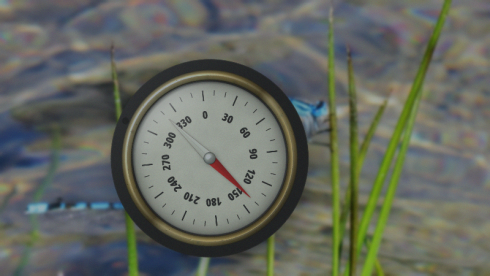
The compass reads 140 °
